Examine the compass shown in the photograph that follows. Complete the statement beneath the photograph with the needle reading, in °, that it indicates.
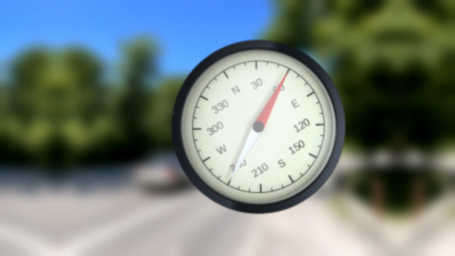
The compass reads 60 °
